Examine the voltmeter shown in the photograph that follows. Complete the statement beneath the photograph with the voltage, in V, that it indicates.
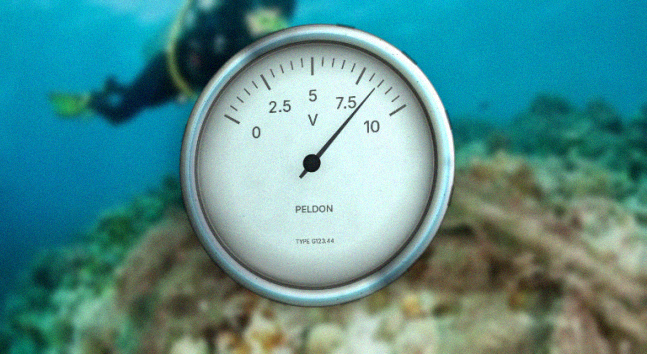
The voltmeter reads 8.5 V
